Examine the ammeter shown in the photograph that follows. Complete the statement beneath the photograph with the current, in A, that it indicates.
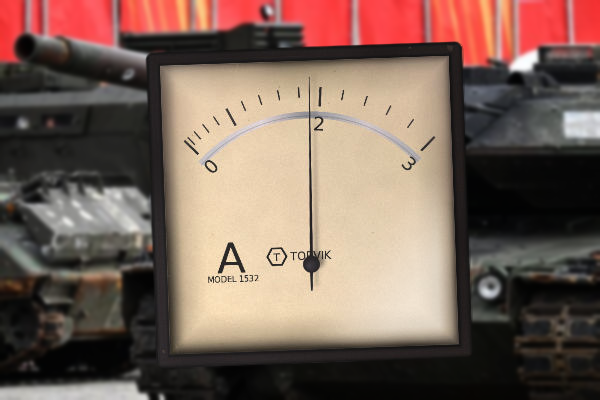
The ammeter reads 1.9 A
